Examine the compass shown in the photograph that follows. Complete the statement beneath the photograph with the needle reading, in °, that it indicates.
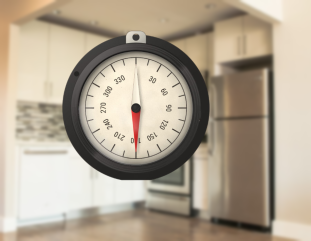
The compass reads 180 °
